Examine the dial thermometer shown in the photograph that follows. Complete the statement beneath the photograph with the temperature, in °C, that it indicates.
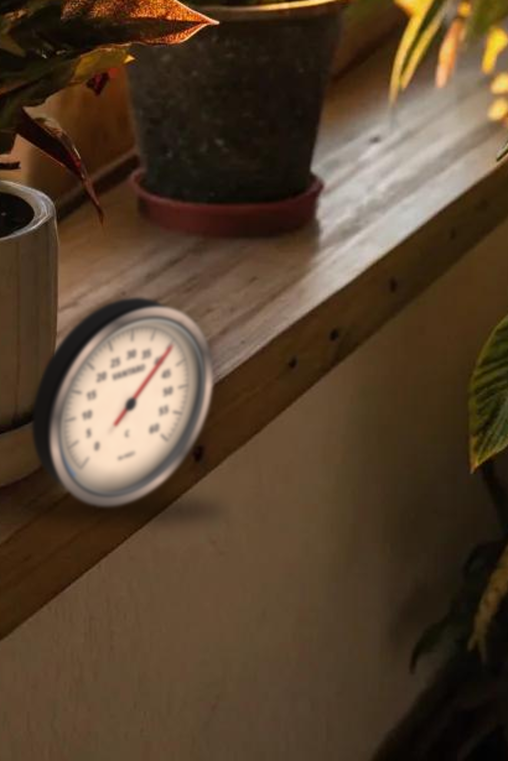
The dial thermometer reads 40 °C
